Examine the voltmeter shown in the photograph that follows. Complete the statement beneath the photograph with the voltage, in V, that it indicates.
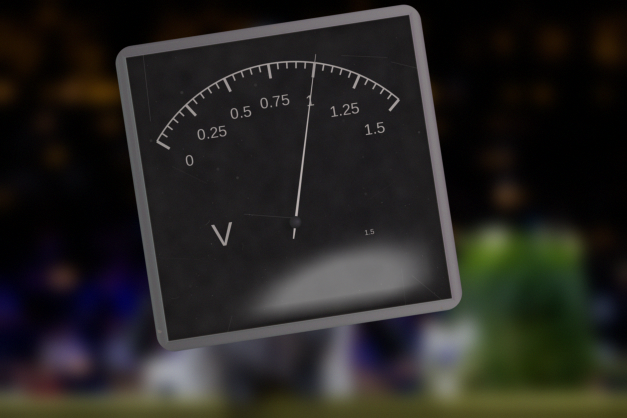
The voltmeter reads 1 V
